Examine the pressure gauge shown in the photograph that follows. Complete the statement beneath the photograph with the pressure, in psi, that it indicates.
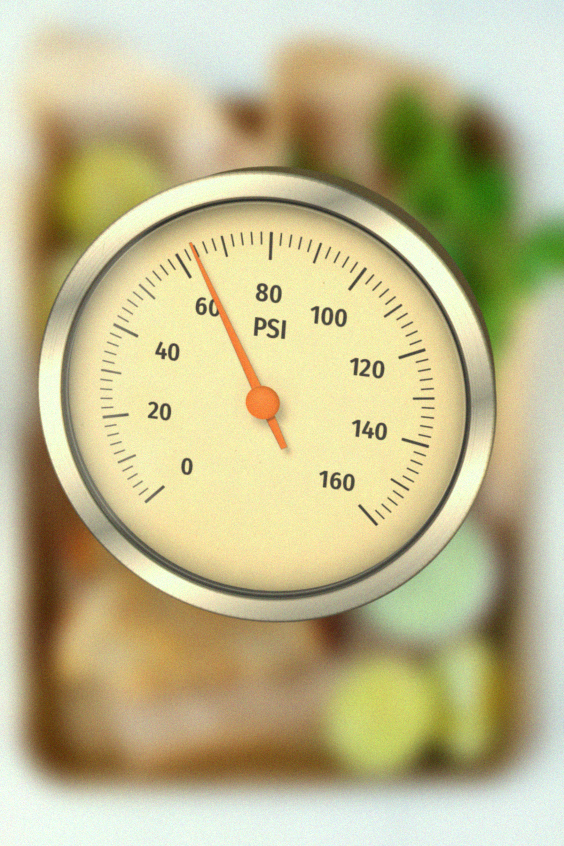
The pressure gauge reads 64 psi
